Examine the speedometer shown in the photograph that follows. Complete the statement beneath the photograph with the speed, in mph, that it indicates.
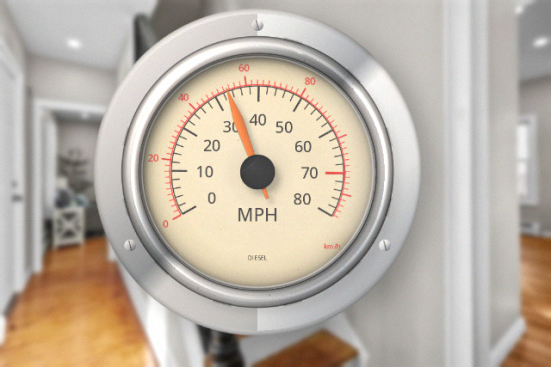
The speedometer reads 33 mph
